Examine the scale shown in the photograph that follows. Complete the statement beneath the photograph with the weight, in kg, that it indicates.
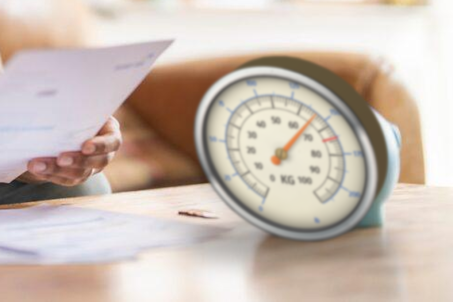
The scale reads 65 kg
